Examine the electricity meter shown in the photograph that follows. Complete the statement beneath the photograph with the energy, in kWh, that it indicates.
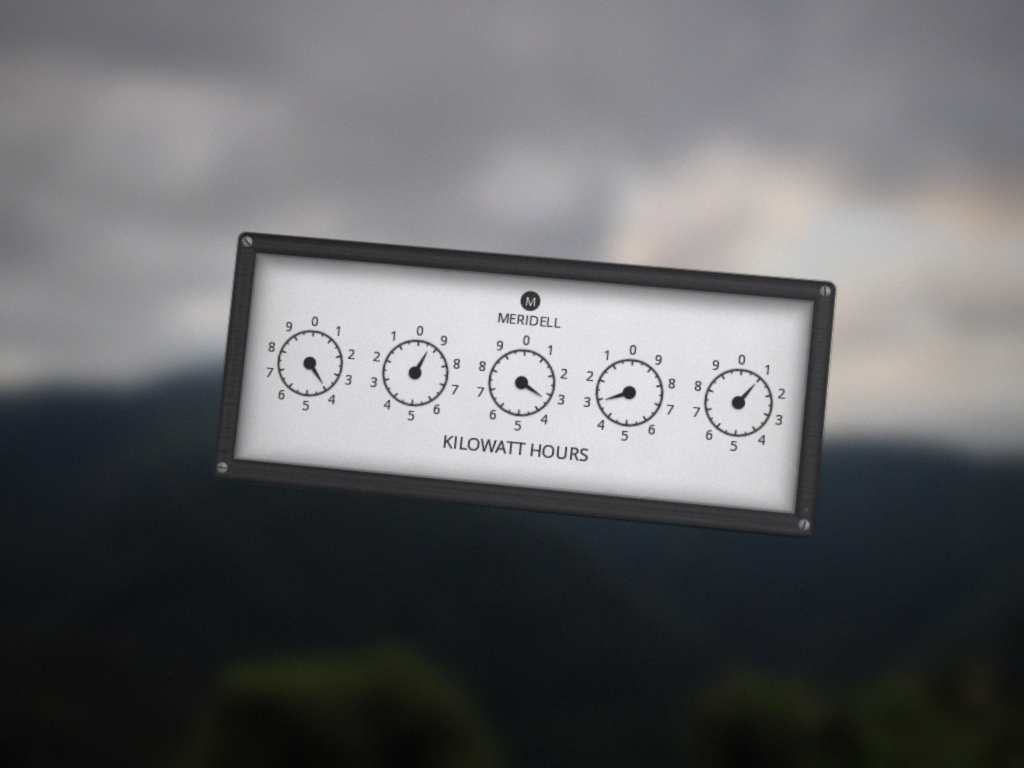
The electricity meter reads 39331 kWh
